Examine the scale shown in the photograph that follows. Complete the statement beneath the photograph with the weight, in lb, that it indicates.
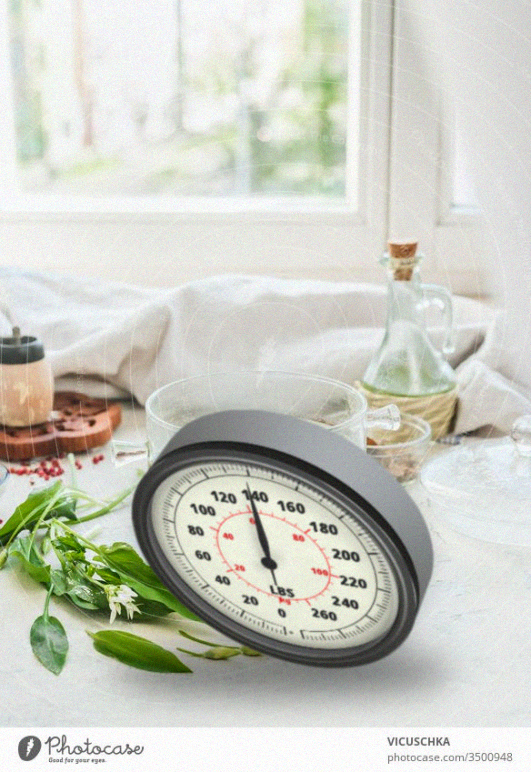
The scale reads 140 lb
